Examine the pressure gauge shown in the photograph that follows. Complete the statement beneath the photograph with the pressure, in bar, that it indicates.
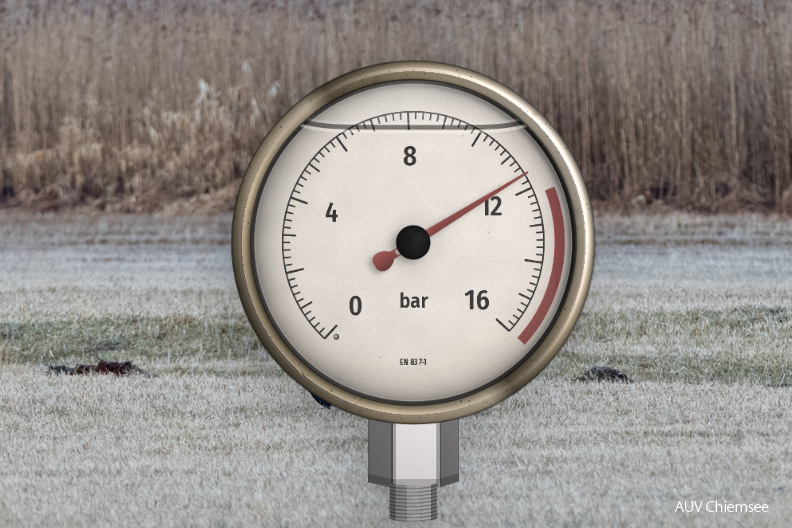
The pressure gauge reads 11.6 bar
